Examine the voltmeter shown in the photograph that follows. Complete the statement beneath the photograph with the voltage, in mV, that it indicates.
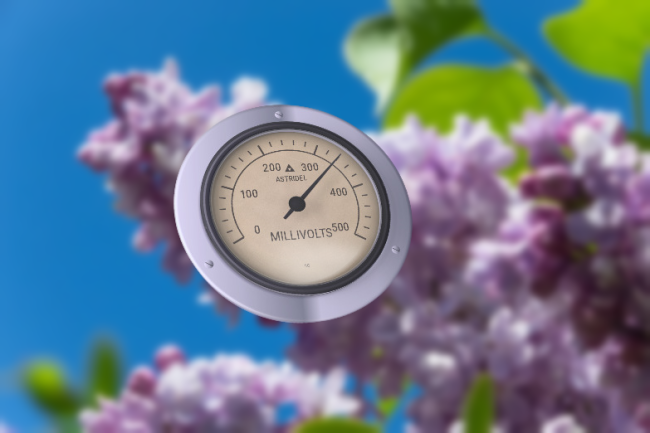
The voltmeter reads 340 mV
